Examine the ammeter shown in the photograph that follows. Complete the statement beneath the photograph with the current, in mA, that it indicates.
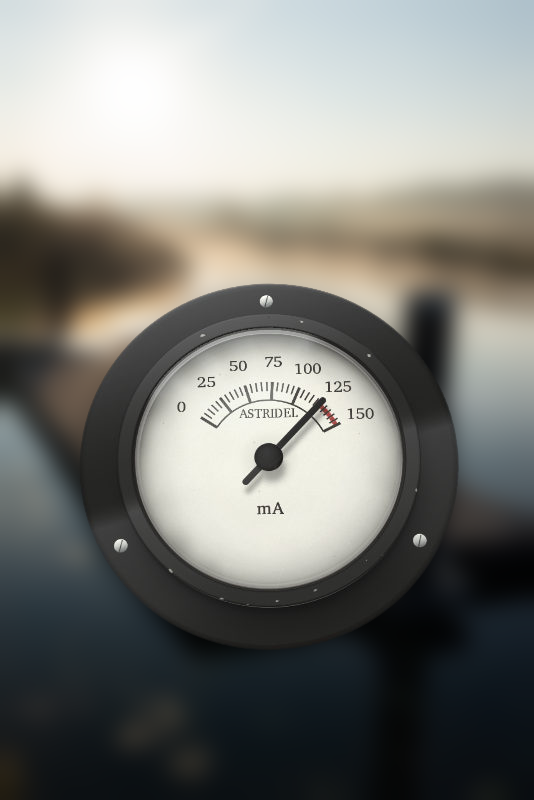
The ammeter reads 125 mA
